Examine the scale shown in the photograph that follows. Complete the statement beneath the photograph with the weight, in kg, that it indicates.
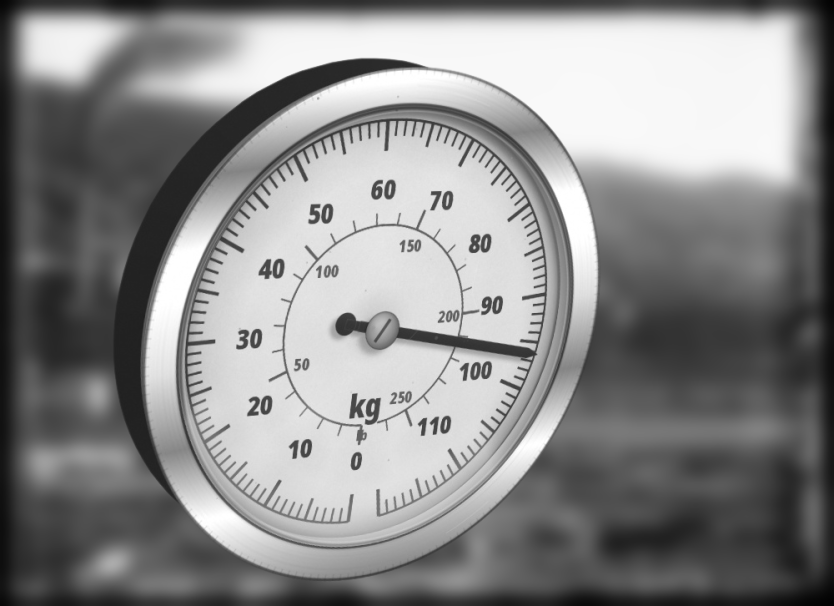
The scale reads 96 kg
